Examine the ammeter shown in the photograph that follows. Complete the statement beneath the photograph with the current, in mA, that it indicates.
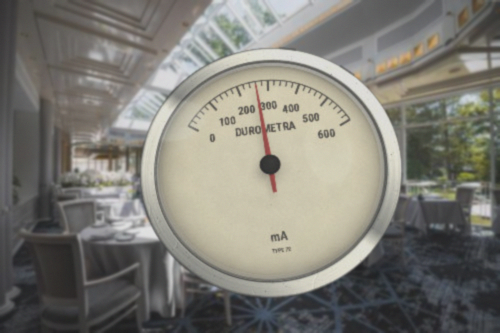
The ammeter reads 260 mA
